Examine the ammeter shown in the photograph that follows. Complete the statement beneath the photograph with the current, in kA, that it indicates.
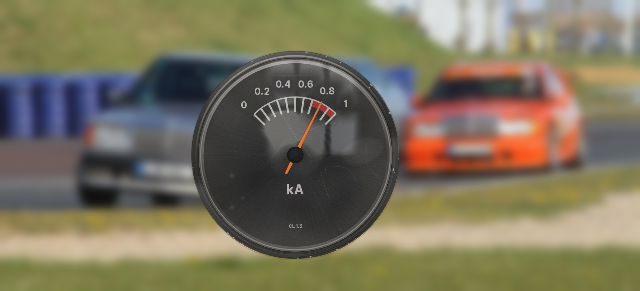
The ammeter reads 0.8 kA
